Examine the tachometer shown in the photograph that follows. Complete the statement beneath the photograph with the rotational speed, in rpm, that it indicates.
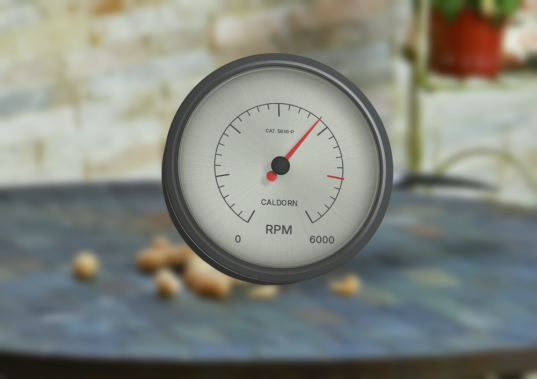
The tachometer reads 3800 rpm
